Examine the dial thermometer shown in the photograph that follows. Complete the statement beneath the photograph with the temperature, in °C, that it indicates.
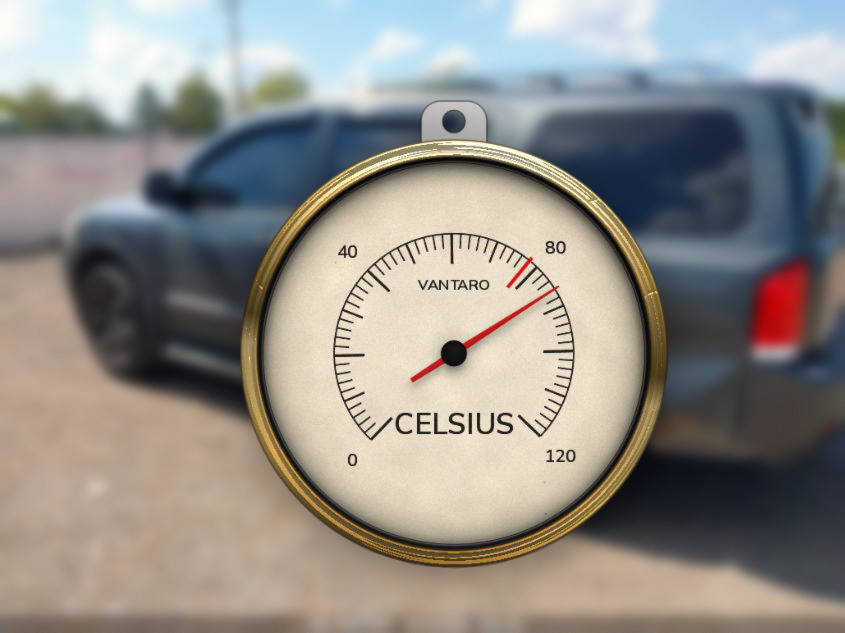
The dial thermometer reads 86 °C
